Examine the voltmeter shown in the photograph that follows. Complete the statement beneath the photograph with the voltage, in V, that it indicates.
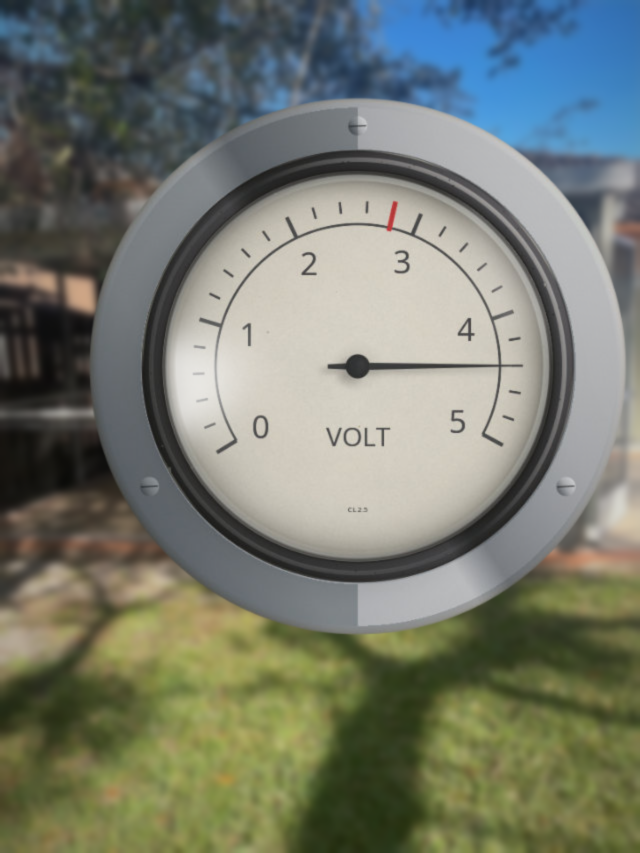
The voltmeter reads 4.4 V
